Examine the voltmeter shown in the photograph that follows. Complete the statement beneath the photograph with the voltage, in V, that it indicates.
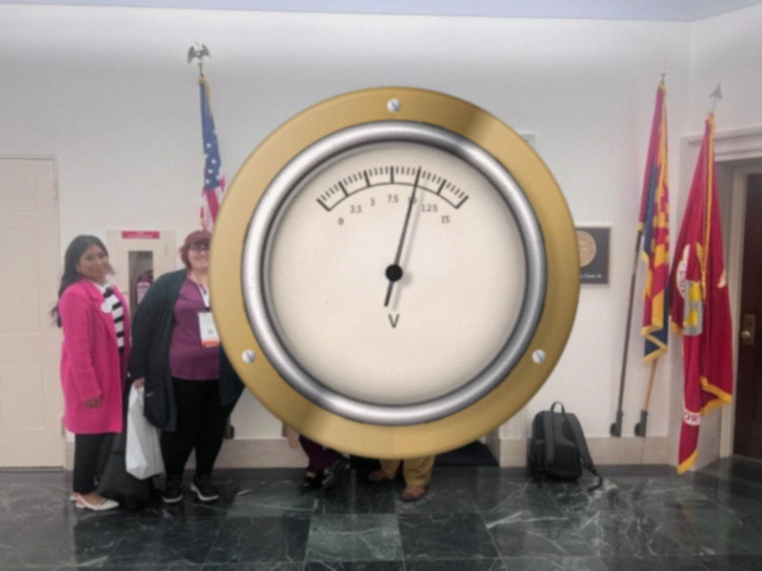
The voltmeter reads 10 V
